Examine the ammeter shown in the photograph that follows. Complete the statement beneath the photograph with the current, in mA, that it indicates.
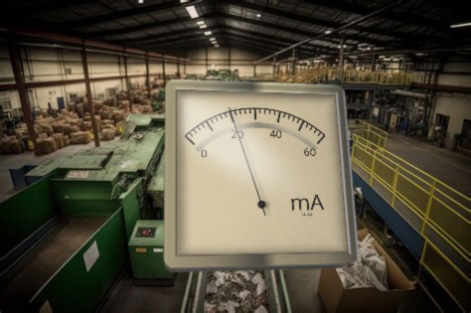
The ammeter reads 20 mA
